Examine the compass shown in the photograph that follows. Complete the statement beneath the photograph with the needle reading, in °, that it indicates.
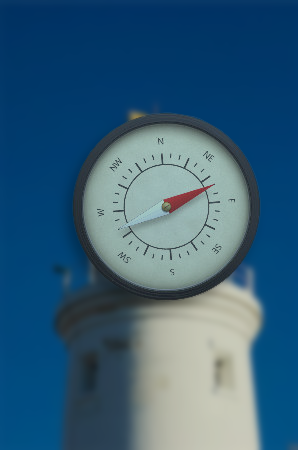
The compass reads 70 °
